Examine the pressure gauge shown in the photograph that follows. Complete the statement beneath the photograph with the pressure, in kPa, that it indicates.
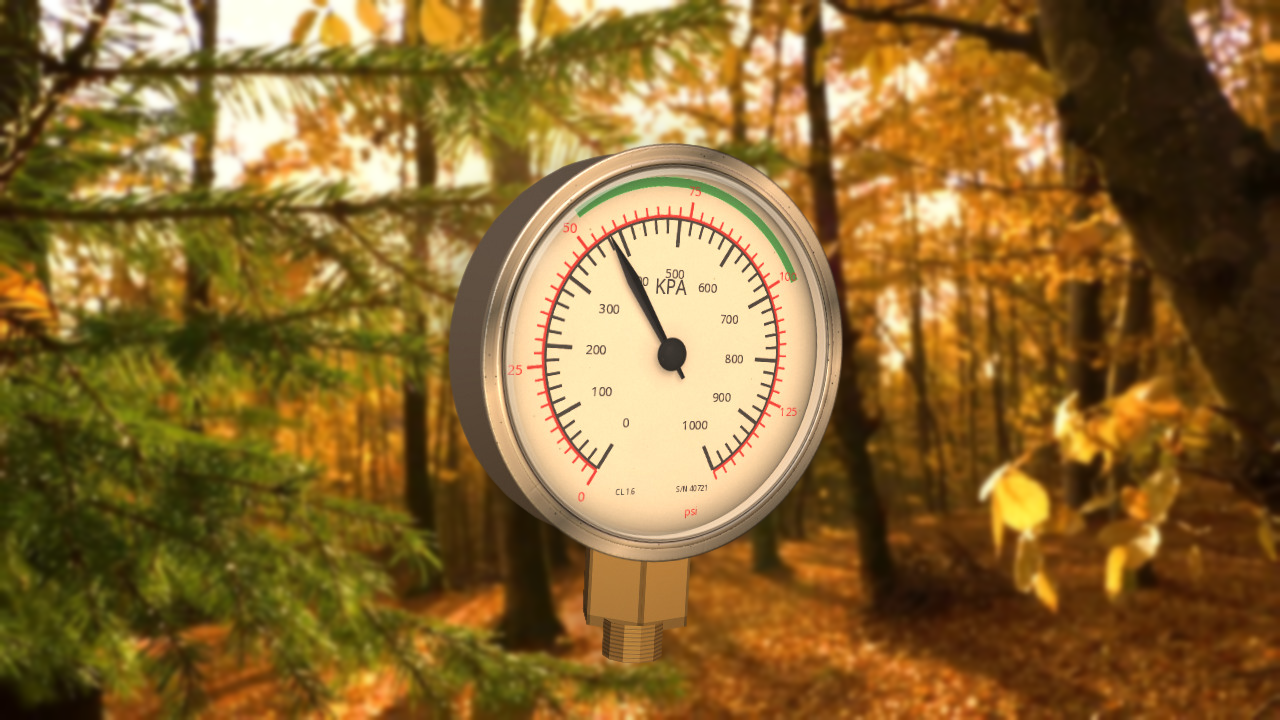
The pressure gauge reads 380 kPa
